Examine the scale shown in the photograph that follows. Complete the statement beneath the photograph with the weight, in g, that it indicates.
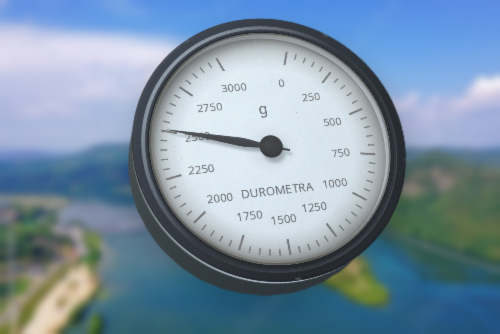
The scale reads 2500 g
